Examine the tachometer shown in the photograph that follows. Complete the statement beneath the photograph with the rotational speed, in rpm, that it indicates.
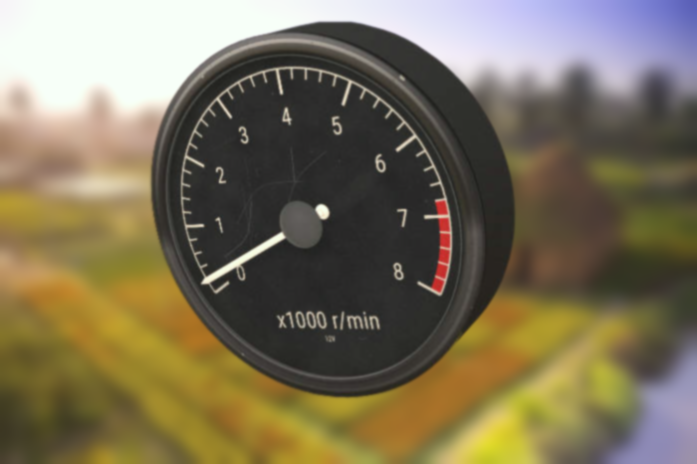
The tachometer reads 200 rpm
